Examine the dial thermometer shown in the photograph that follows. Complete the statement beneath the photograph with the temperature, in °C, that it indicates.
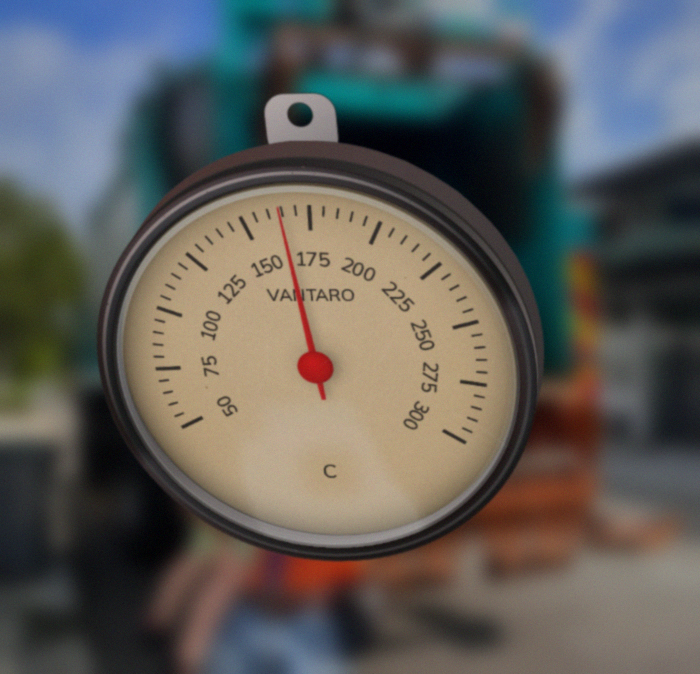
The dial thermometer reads 165 °C
